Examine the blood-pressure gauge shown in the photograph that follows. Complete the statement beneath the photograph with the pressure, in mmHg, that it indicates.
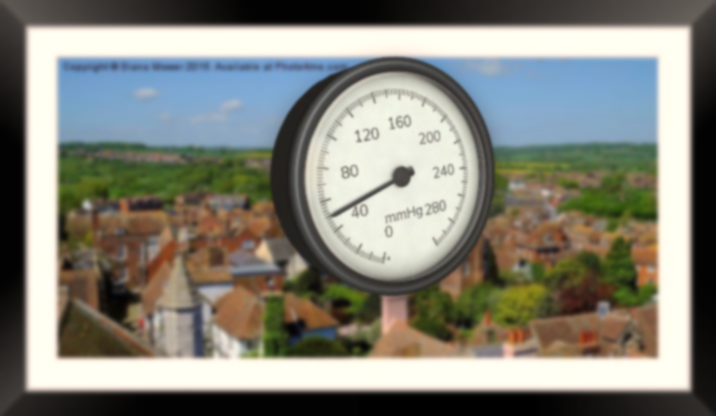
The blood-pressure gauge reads 50 mmHg
